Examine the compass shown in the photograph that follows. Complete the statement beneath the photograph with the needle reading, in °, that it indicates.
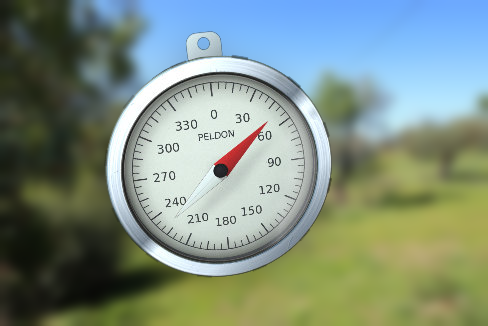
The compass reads 50 °
